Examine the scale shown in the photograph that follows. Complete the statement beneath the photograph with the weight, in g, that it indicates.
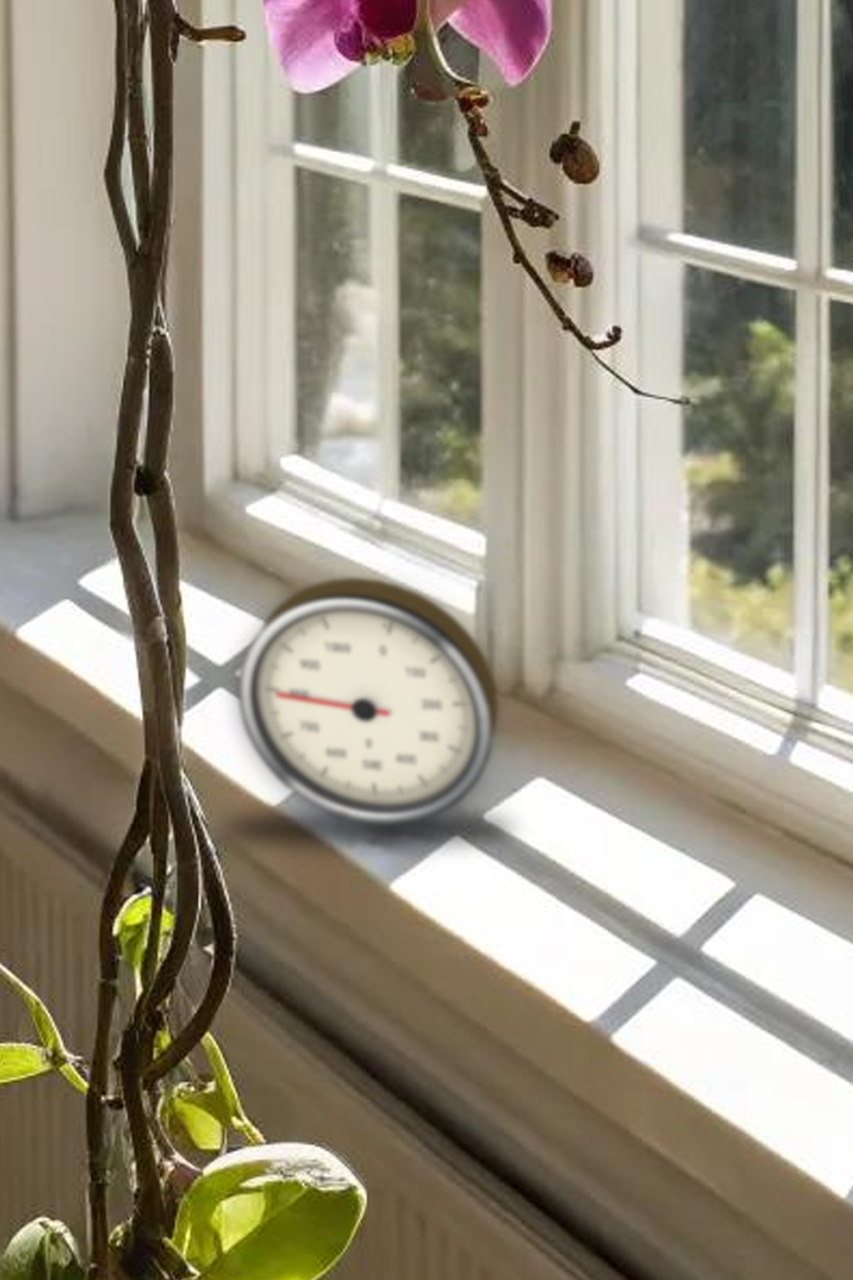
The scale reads 800 g
